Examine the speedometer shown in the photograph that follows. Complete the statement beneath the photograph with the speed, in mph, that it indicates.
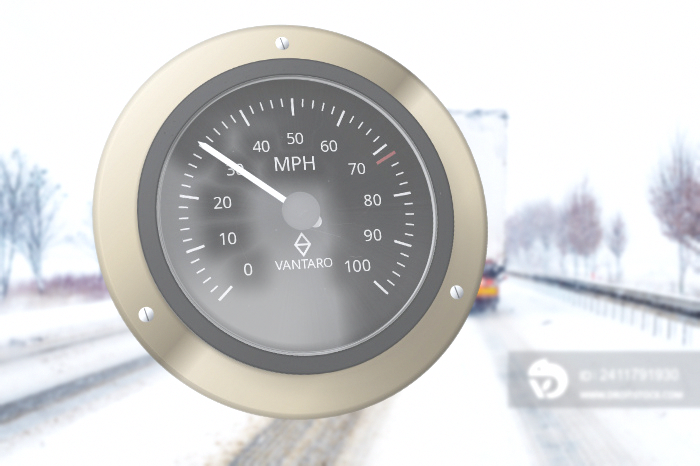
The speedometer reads 30 mph
